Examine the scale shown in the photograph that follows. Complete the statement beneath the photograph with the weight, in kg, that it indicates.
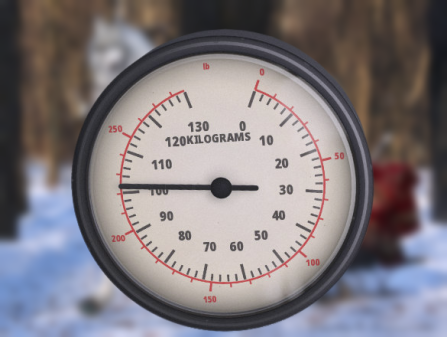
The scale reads 102 kg
